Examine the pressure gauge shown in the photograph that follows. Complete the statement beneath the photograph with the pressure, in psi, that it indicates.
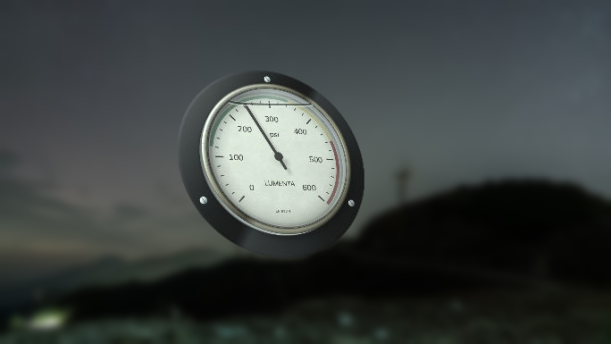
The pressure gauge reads 240 psi
